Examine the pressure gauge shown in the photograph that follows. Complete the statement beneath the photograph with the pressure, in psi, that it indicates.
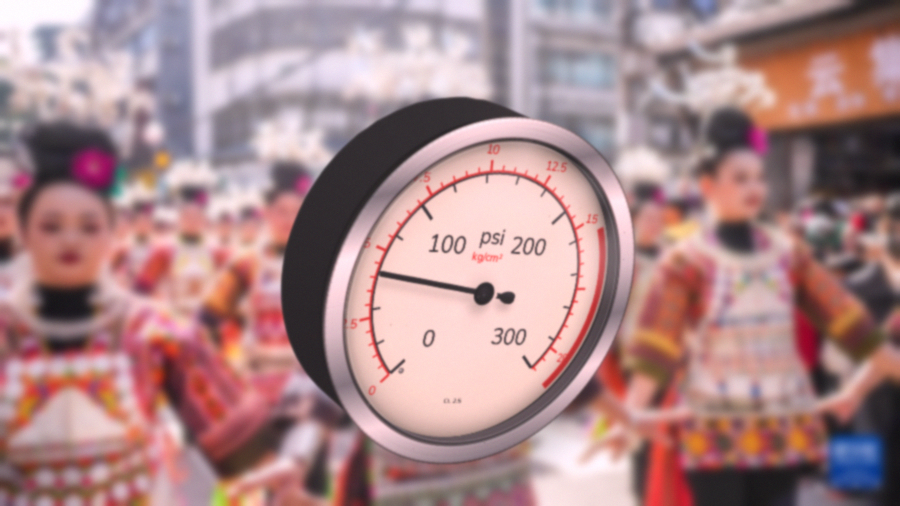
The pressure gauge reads 60 psi
